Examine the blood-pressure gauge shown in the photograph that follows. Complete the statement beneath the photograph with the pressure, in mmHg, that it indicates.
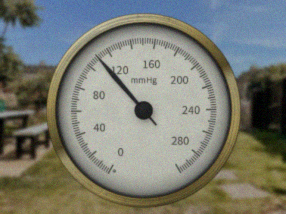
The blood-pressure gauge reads 110 mmHg
